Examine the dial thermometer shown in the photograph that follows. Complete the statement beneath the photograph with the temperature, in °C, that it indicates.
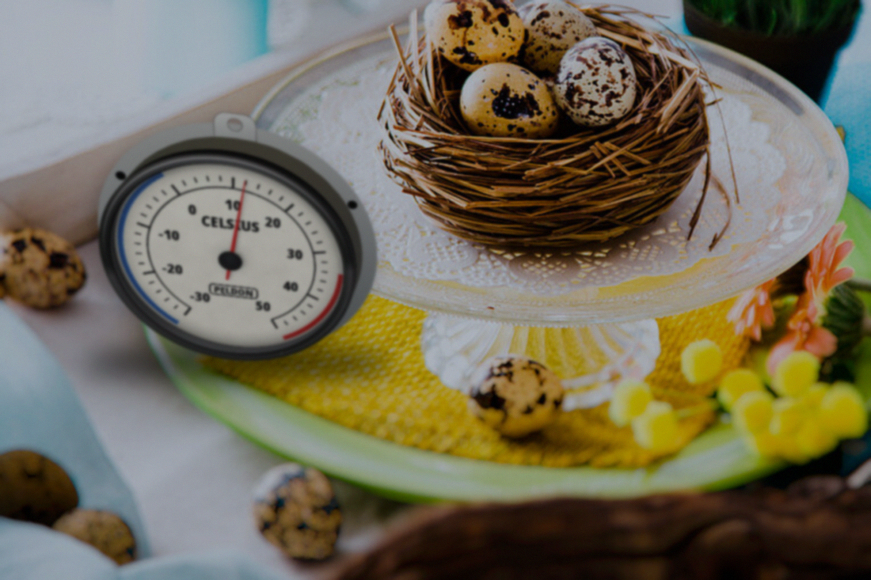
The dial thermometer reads 12 °C
